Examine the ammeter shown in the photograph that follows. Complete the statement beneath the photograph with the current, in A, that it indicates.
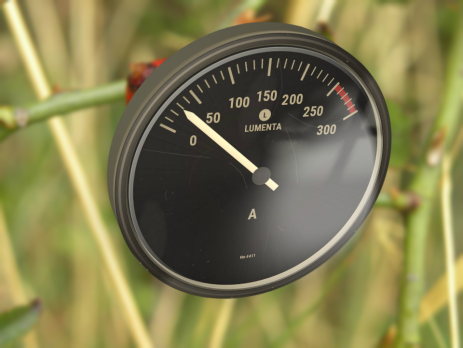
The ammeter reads 30 A
